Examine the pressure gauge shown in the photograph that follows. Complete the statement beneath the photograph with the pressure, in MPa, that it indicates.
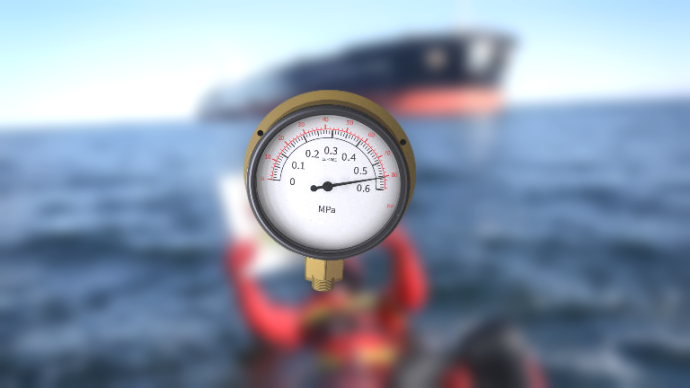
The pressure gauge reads 0.55 MPa
